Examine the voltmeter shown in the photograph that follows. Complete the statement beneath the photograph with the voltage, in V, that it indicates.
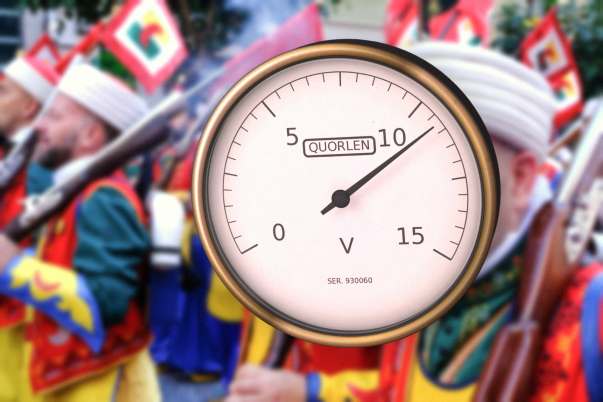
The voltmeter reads 10.75 V
